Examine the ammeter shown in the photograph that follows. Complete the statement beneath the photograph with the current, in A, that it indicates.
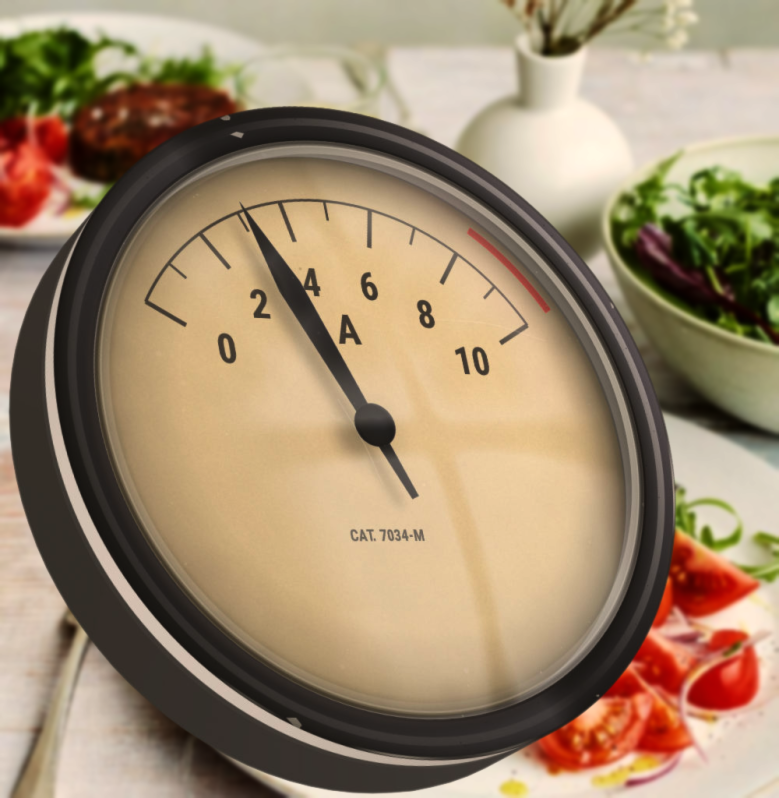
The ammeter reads 3 A
